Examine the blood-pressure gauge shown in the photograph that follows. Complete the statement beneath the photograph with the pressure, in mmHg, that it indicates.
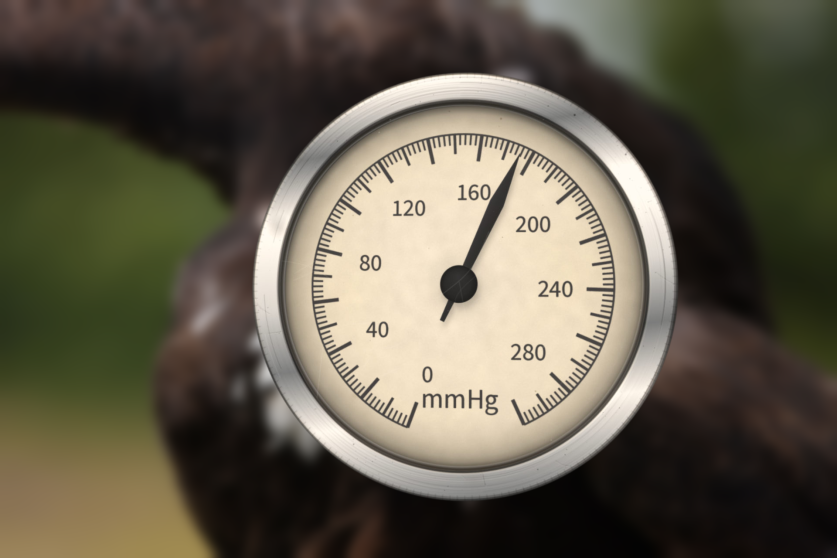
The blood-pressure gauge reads 176 mmHg
